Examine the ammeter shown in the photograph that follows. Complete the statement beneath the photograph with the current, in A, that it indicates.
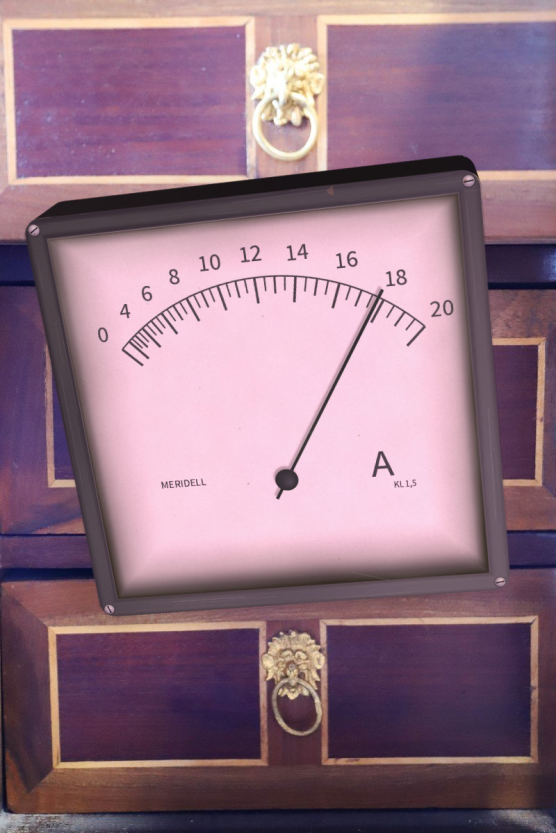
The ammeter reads 17.75 A
